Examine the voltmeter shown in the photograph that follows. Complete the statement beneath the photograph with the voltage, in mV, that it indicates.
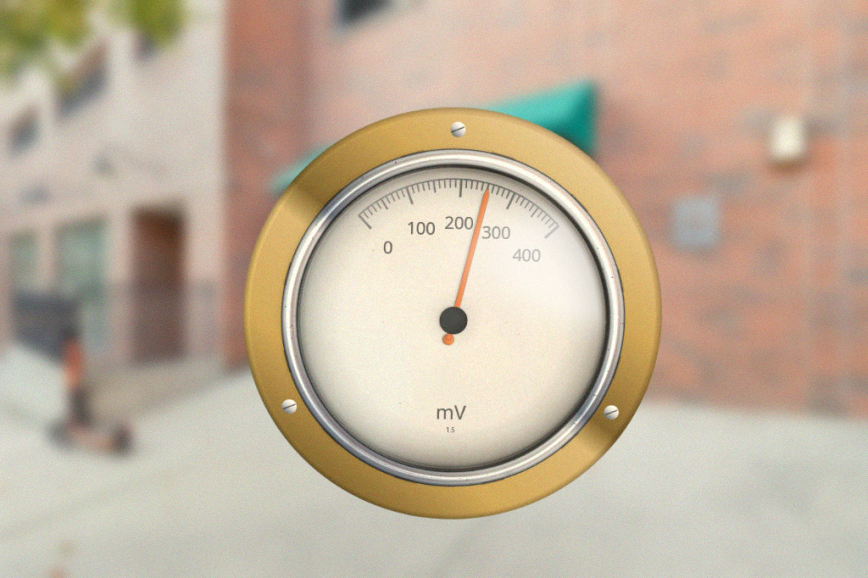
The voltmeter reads 250 mV
